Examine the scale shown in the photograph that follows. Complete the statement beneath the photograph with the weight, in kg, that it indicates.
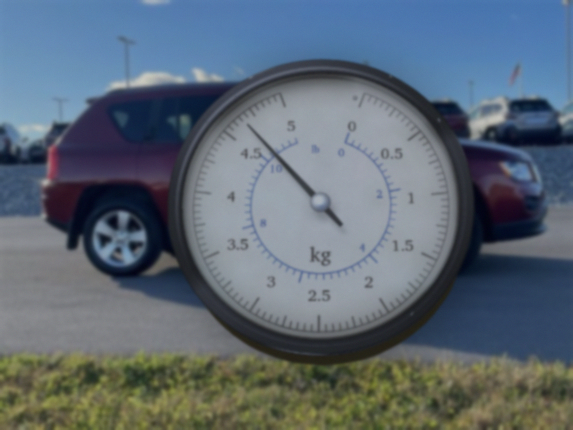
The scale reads 4.65 kg
